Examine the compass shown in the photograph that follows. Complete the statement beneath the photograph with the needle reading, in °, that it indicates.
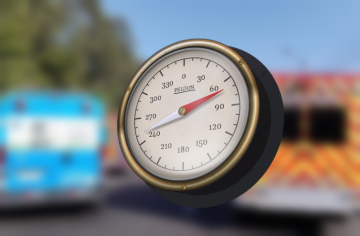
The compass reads 70 °
